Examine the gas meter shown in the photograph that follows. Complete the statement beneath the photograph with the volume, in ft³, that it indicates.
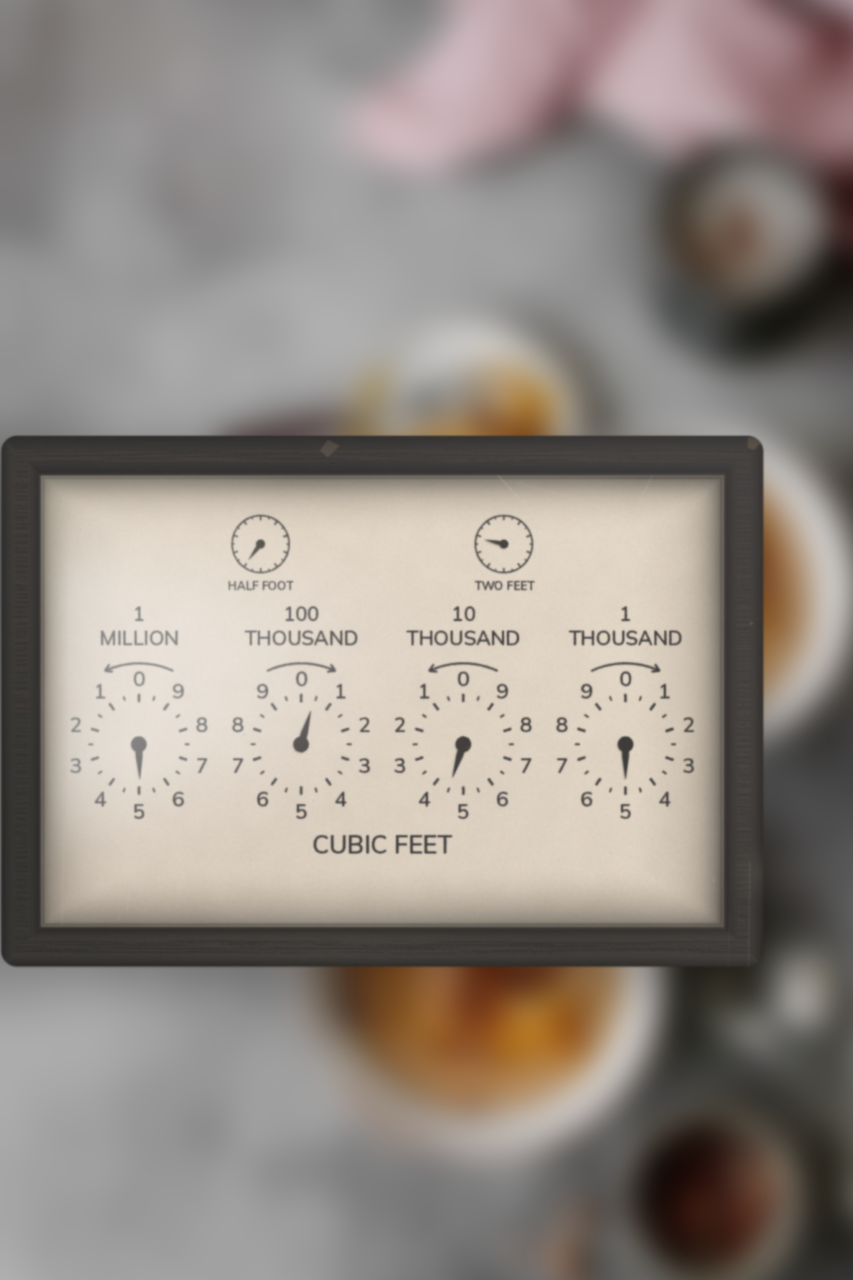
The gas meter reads 504500 ft³
